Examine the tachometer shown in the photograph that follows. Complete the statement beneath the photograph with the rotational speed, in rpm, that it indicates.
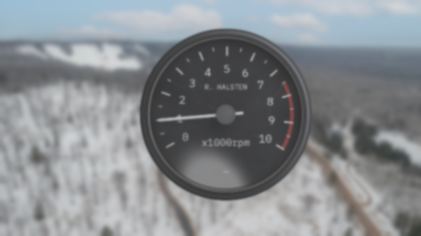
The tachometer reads 1000 rpm
